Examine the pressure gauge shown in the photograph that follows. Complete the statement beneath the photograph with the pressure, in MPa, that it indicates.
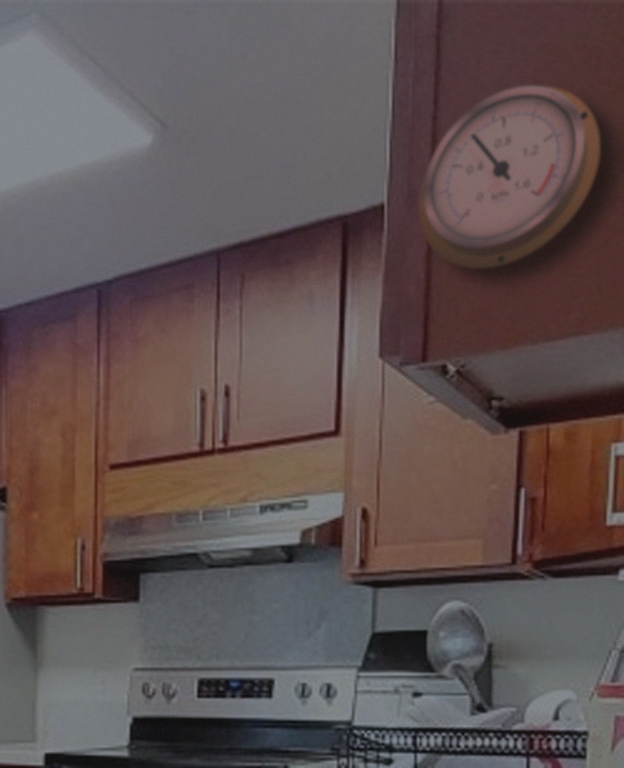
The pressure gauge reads 0.6 MPa
